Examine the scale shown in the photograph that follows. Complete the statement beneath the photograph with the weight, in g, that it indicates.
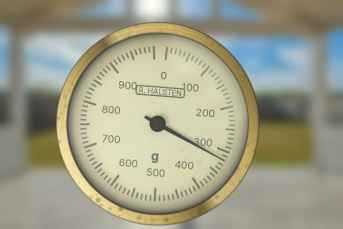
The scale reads 320 g
